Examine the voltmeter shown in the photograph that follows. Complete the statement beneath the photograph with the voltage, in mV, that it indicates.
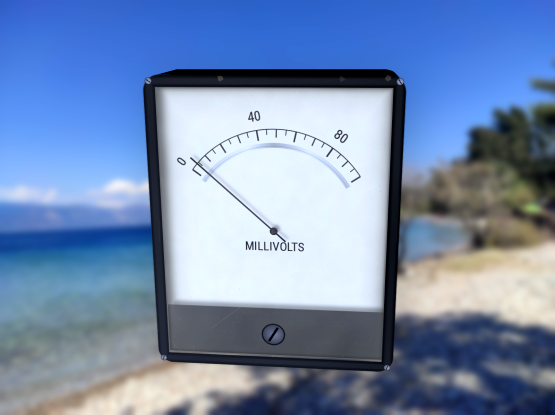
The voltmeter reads 5 mV
